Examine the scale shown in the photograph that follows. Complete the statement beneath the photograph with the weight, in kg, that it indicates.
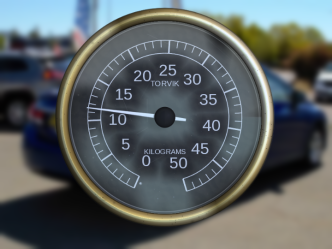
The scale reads 11.5 kg
